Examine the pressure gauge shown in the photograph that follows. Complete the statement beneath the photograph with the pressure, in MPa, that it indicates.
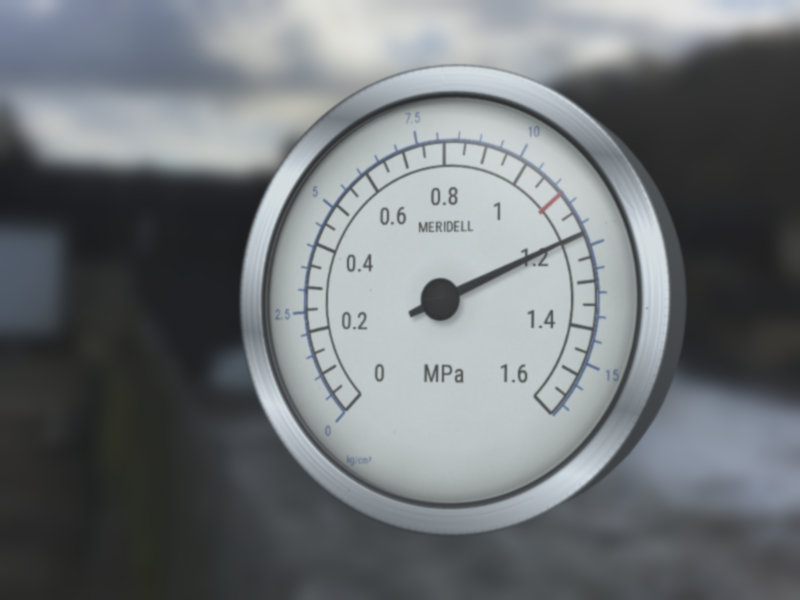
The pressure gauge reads 1.2 MPa
